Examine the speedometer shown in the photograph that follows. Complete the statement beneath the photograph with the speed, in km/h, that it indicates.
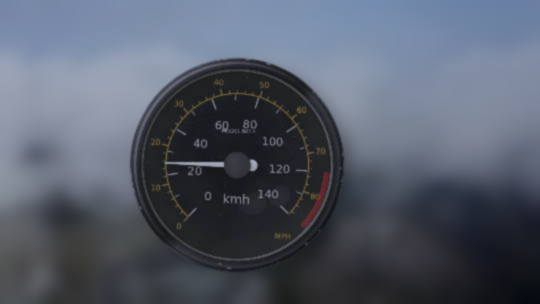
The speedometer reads 25 km/h
